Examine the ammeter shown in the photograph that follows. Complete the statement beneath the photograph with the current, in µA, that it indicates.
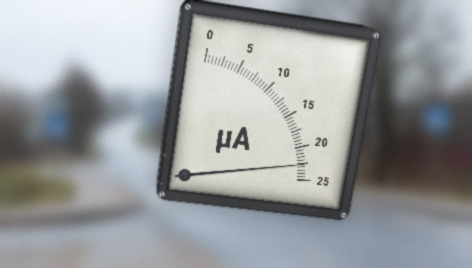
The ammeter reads 22.5 µA
